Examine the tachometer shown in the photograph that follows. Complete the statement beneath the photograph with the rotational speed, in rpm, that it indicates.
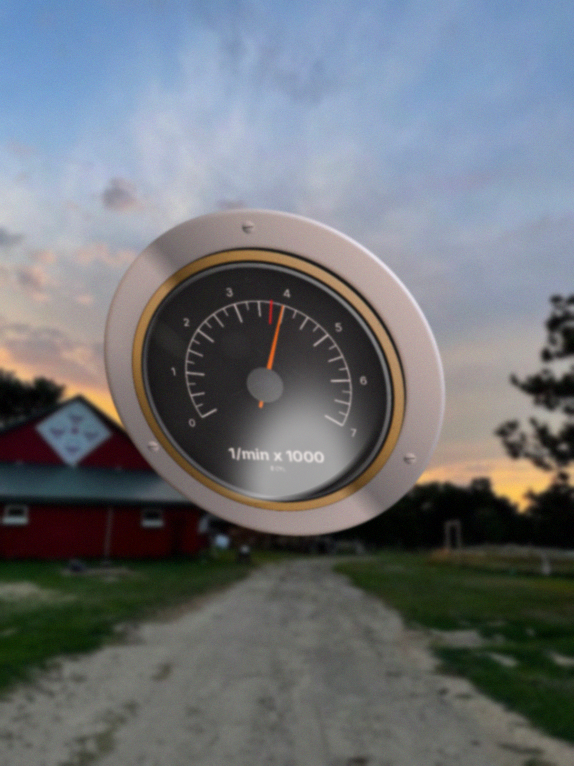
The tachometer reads 4000 rpm
